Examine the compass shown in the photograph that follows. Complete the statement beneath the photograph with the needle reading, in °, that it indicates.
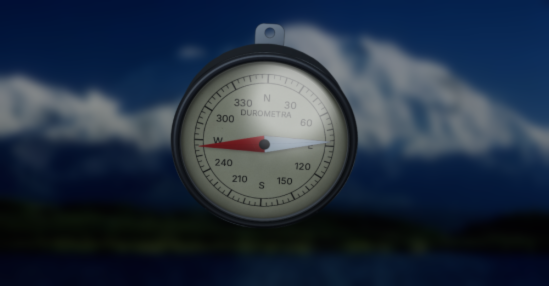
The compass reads 265 °
